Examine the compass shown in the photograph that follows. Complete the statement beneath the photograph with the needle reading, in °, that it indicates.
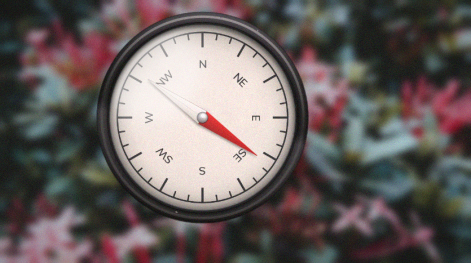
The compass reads 125 °
